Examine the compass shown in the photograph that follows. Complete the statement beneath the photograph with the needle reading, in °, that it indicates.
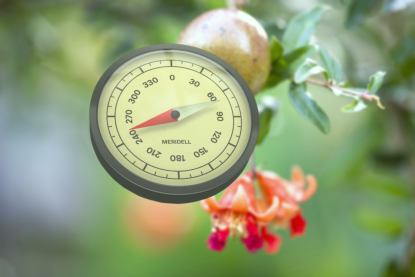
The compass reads 250 °
